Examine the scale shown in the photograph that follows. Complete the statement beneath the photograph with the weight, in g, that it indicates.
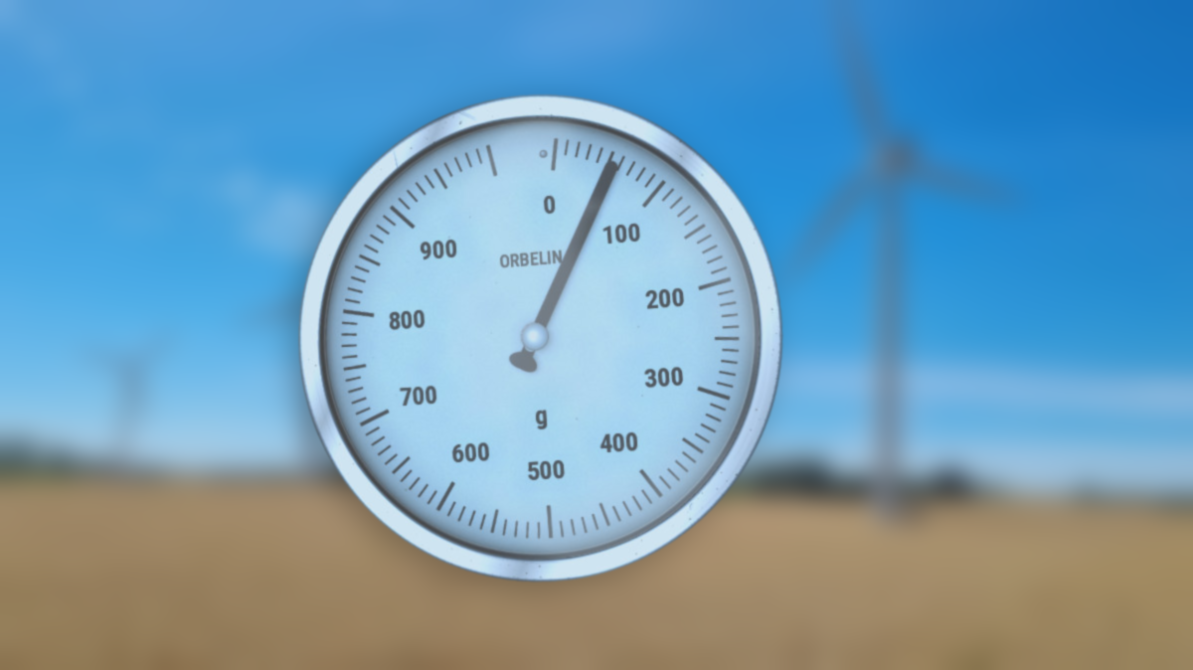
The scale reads 55 g
